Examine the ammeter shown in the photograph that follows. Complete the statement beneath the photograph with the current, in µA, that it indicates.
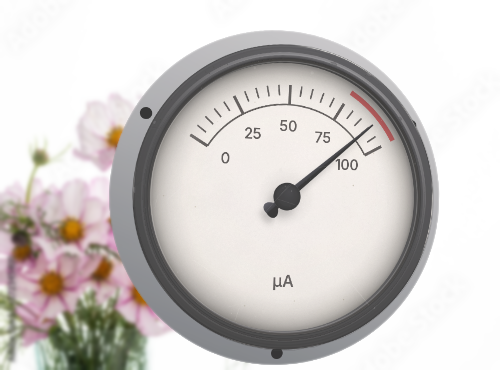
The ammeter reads 90 µA
